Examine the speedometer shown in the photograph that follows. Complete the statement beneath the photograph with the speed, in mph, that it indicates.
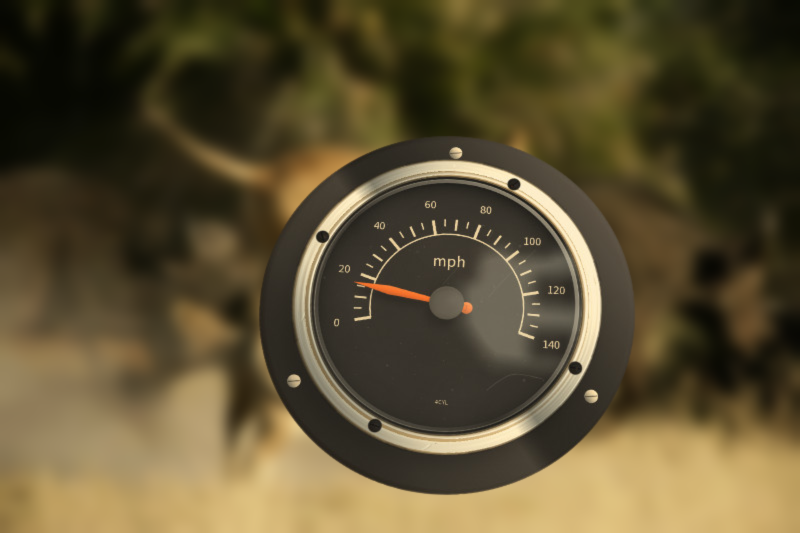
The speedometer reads 15 mph
